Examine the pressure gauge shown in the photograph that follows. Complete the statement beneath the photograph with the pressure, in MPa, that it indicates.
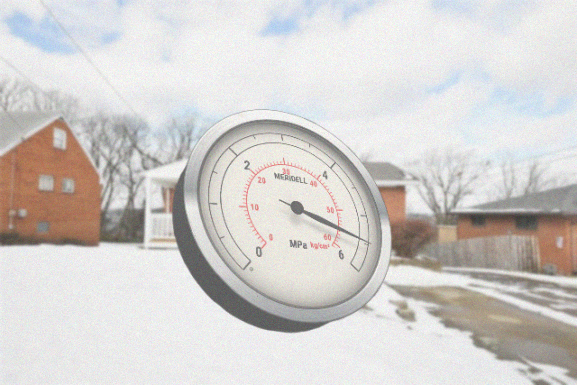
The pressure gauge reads 5.5 MPa
